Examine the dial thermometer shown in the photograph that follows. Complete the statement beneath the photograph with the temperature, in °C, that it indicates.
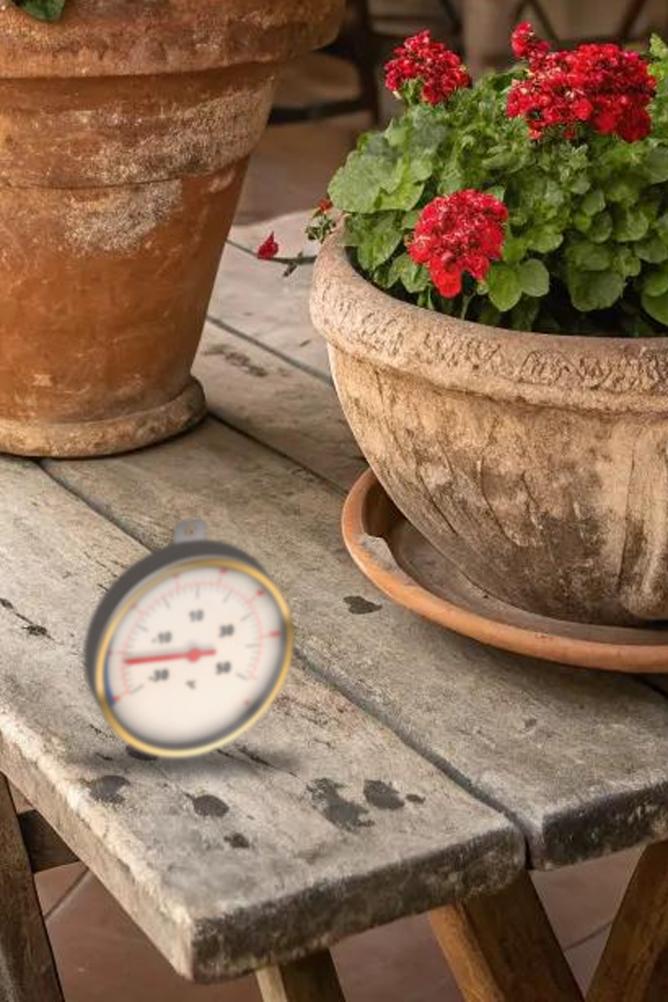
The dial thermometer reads -20 °C
